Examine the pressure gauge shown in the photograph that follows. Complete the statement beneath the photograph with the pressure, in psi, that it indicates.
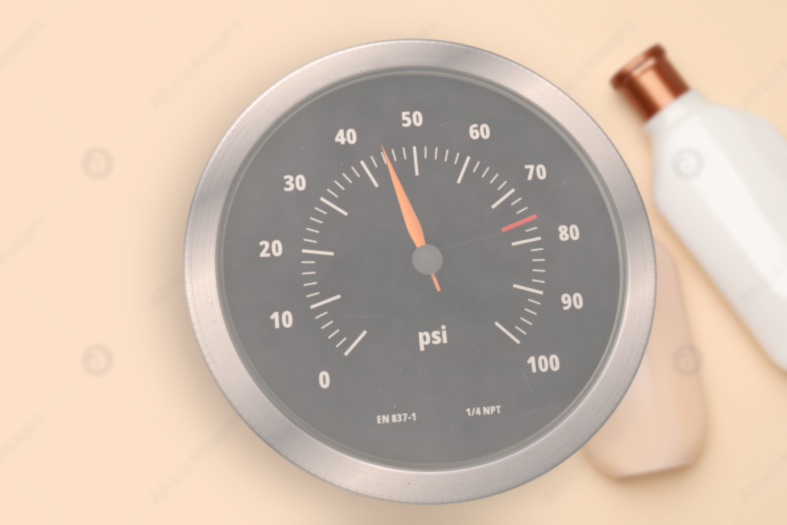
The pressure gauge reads 44 psi
